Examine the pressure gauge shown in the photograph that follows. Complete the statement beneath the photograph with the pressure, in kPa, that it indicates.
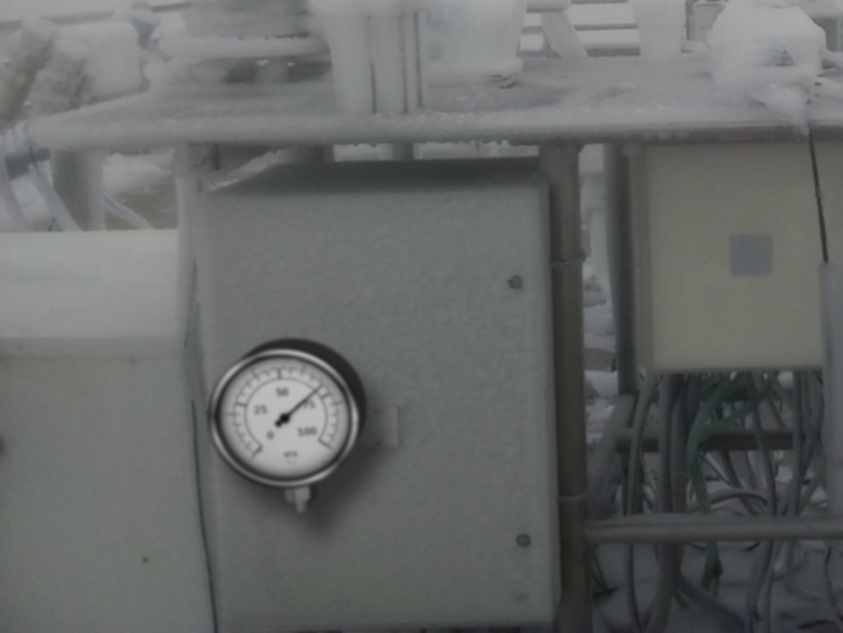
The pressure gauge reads 70 kPa
